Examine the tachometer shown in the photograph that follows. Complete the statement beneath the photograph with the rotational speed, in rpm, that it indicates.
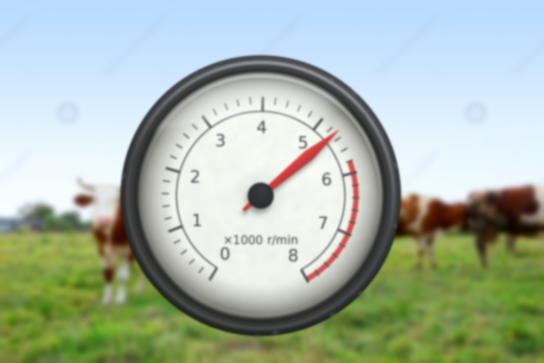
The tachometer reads 5300 rpm
